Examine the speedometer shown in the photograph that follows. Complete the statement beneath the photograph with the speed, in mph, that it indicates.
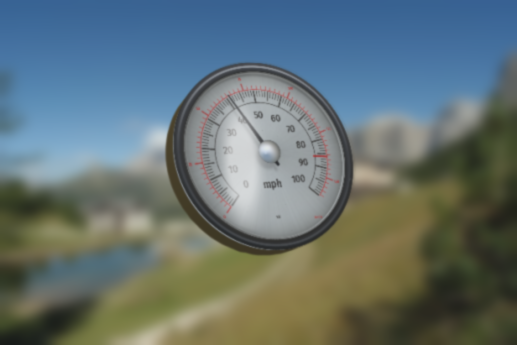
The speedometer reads 40 mph
